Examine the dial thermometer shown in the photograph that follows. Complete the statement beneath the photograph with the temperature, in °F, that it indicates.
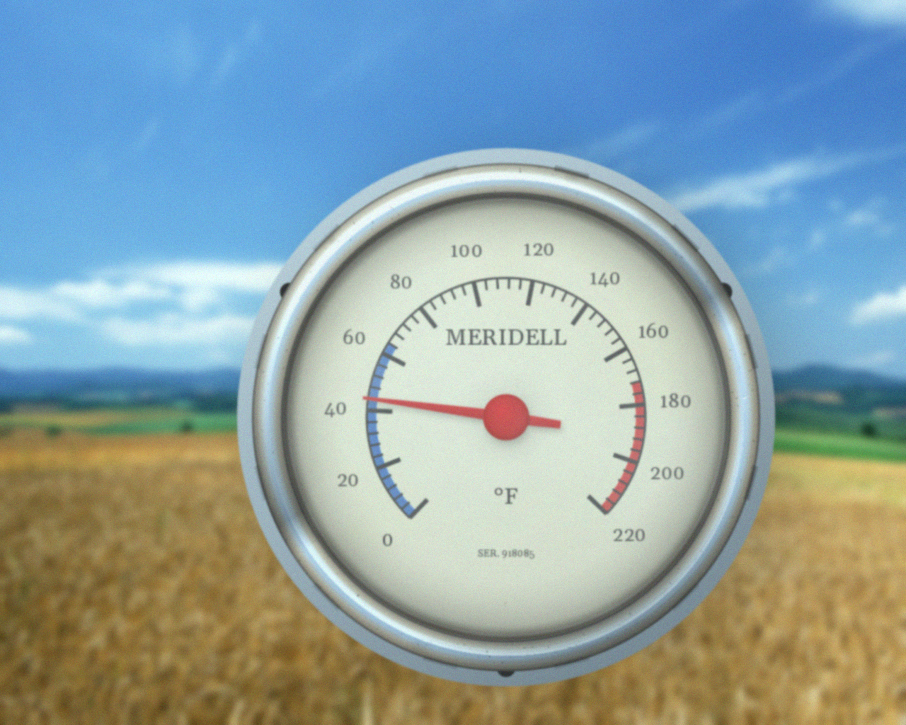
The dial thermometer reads 44 °F
